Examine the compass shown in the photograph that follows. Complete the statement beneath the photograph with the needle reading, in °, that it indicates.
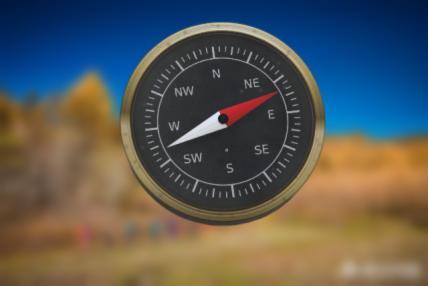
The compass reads 70 °
